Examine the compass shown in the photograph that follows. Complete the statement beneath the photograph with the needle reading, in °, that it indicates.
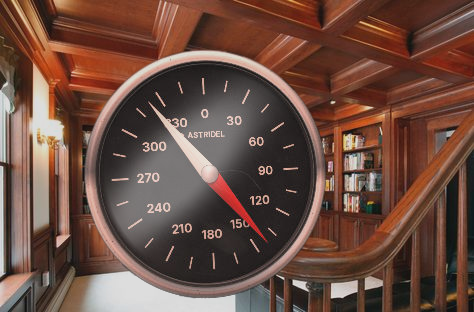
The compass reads 142.5 °
